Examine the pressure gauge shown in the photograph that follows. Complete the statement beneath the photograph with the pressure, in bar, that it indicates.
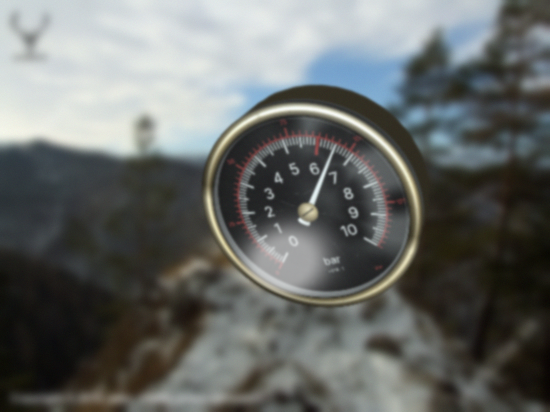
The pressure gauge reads 6.5 bar
